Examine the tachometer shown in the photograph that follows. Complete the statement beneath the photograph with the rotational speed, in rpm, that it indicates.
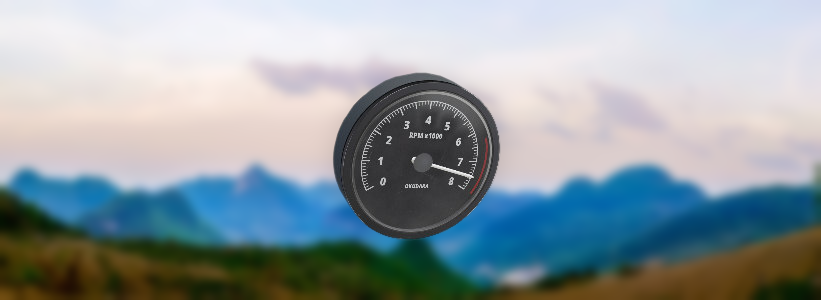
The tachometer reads 7500 rpm
